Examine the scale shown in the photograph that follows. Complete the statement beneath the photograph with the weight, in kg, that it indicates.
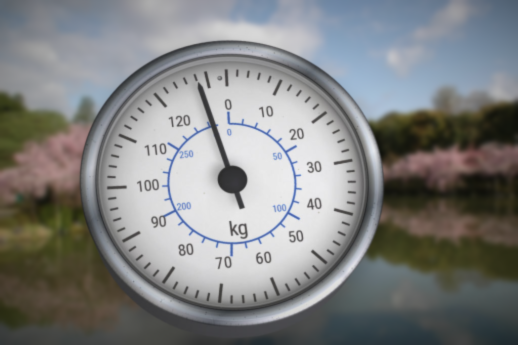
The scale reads 128 kg
